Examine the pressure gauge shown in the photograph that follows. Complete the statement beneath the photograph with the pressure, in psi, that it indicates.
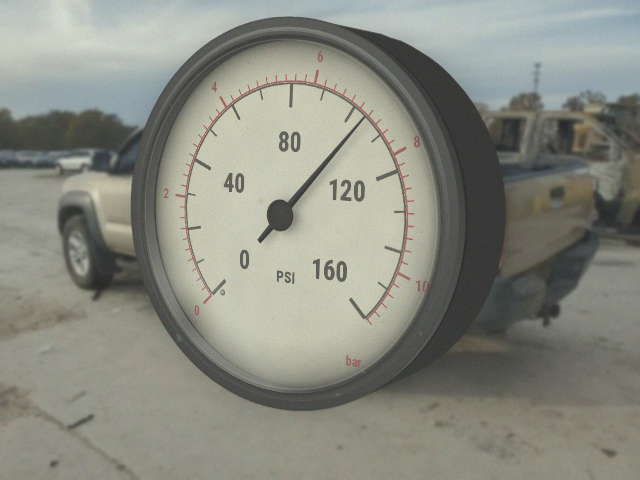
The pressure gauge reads 105 psi
